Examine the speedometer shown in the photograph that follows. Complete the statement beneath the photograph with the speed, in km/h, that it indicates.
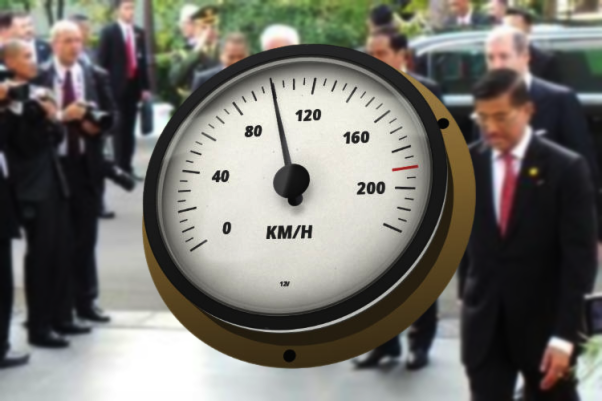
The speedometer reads 100 km/h
